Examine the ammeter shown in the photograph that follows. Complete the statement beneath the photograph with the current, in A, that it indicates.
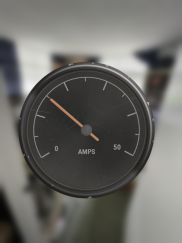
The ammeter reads 15 A
